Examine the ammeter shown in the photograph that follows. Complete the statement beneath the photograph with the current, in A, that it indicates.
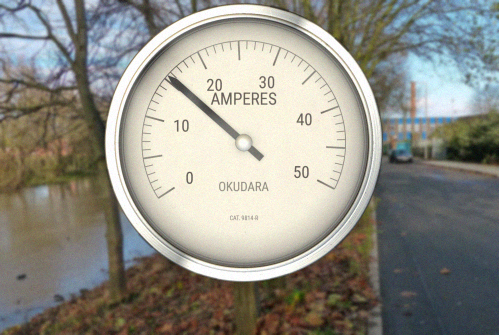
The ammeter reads 15.5 A
